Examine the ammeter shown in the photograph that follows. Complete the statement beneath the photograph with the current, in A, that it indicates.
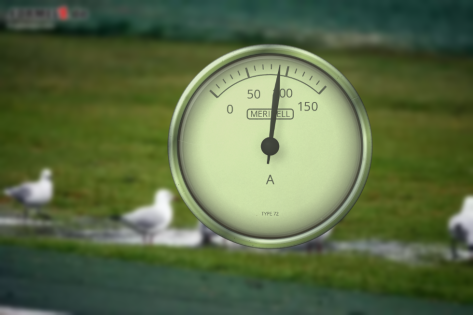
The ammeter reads 90 A
